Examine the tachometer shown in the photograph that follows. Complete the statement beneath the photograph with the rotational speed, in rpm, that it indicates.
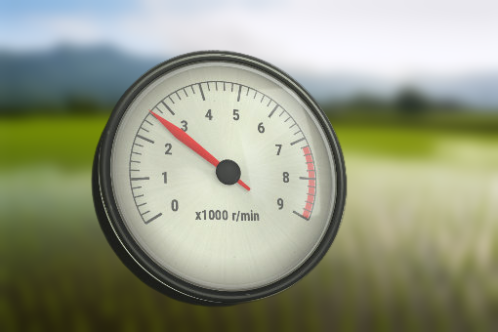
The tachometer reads 2600 rpm
